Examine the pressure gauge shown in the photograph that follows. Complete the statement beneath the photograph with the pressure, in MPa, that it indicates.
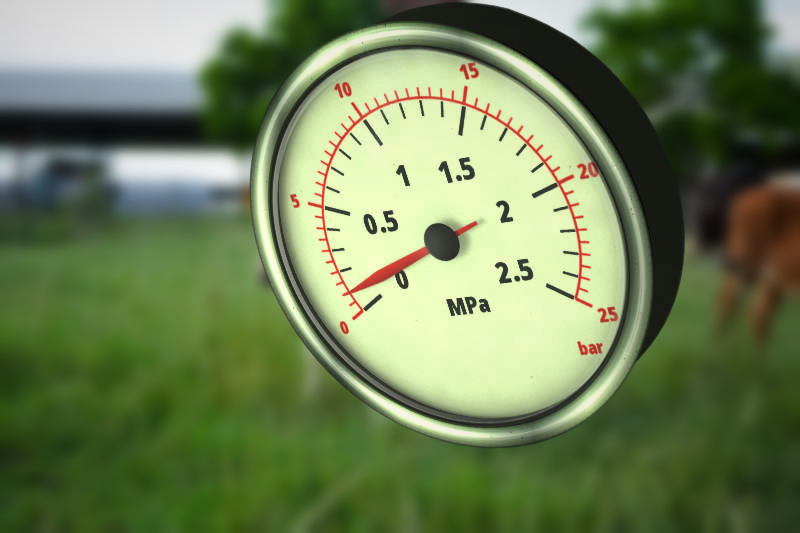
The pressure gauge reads 0.1 MPa
